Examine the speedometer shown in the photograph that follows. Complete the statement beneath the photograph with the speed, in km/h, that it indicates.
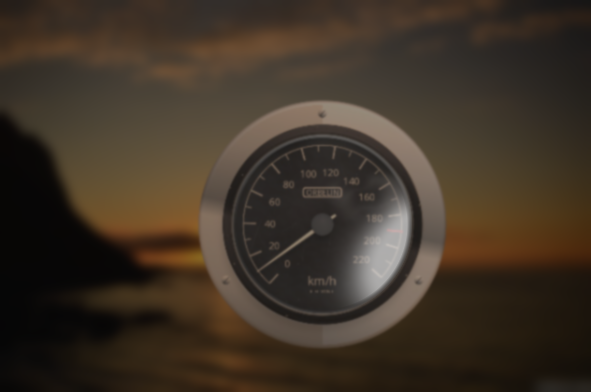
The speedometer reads 10 km/h
